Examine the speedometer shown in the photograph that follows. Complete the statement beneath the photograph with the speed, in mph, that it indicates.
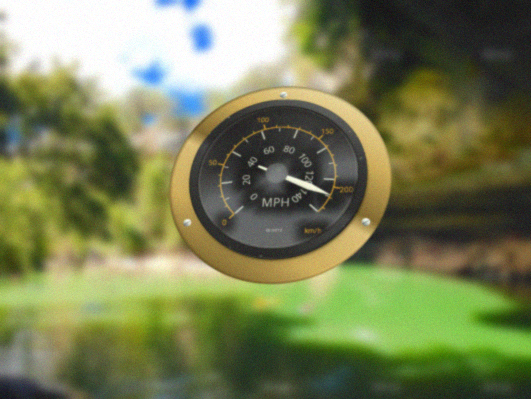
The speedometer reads 130 mph
